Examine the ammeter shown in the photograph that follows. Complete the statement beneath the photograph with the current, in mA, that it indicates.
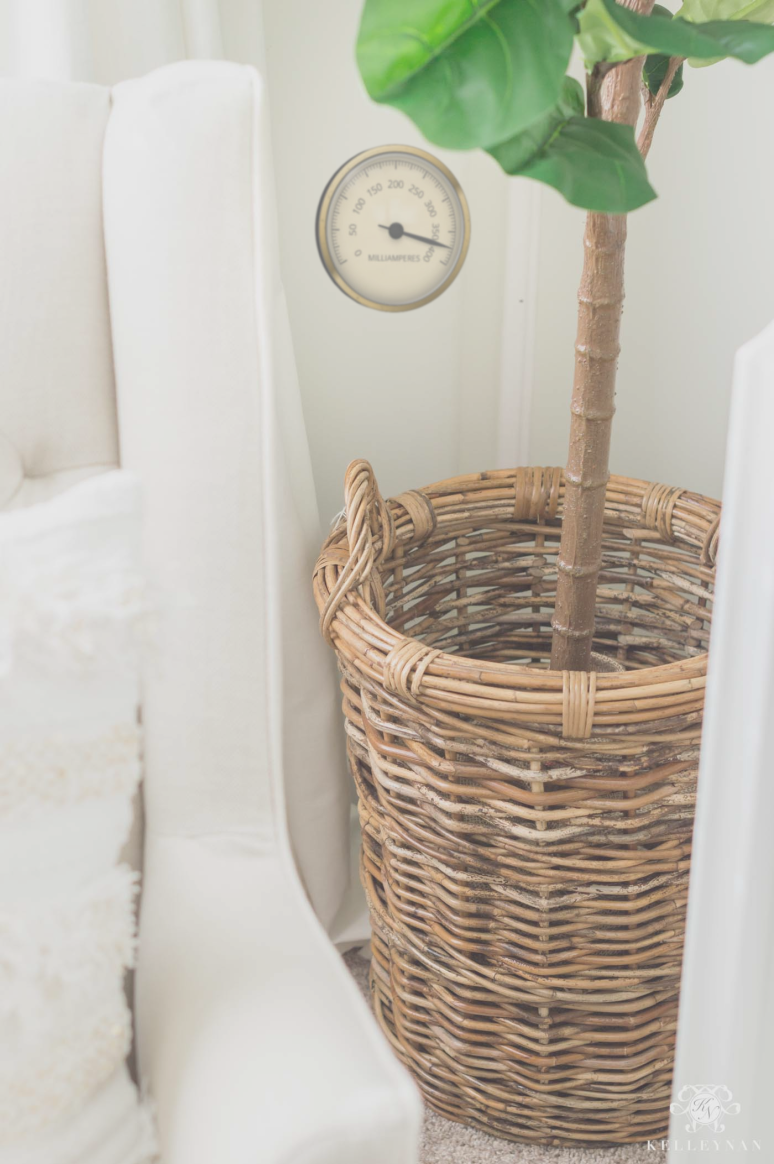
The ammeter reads 375 mA
